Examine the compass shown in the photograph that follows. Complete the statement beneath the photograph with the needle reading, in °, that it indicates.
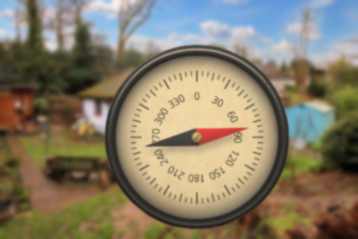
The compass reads 80 °
